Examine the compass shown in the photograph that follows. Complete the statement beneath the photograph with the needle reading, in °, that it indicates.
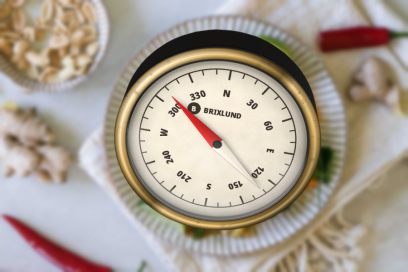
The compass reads 310 °
